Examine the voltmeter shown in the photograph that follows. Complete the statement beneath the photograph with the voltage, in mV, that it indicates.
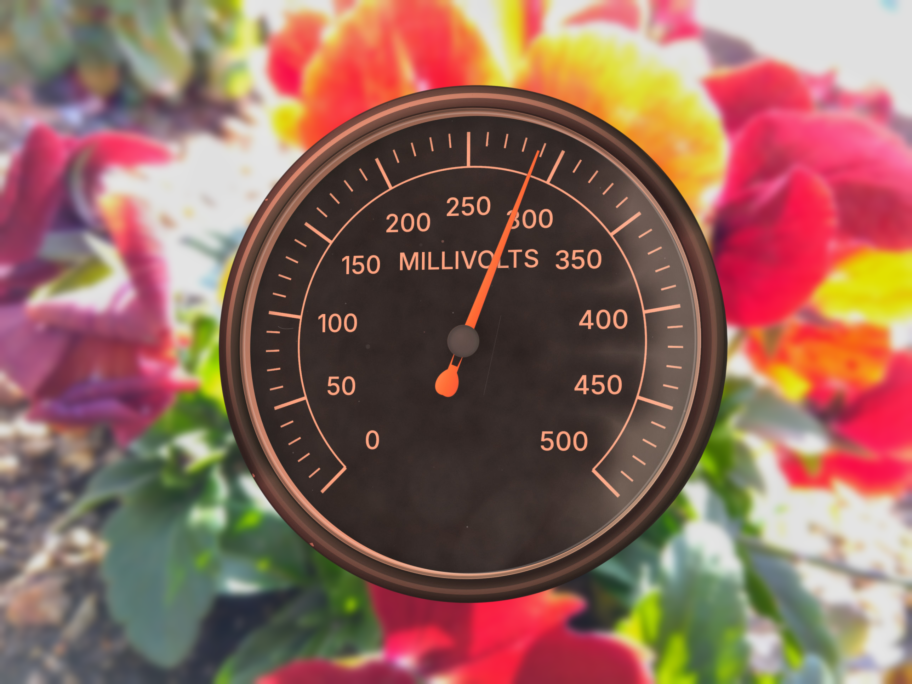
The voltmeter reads 290 mV
